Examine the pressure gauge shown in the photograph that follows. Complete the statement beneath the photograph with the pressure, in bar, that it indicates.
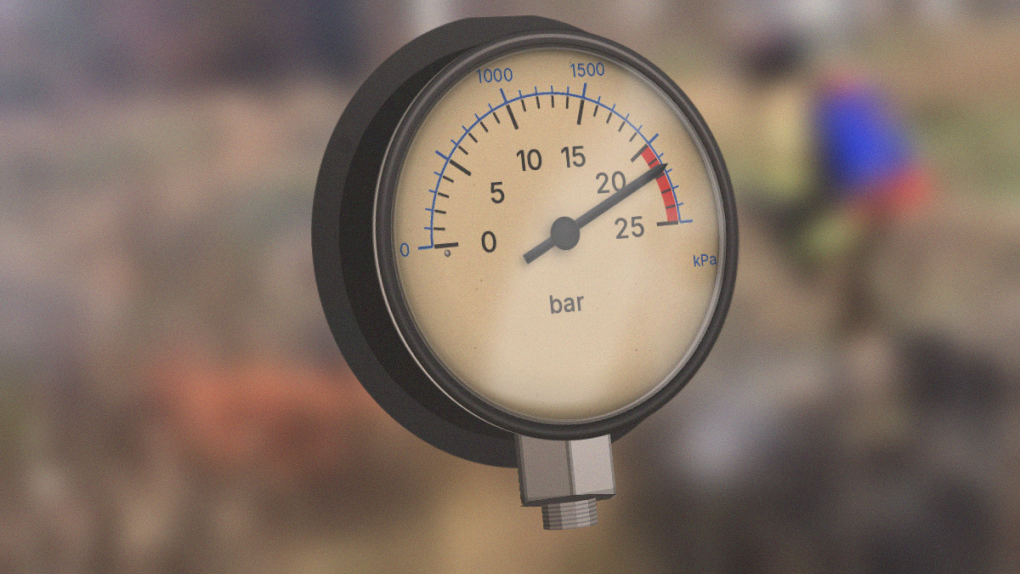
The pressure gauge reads 21.5 bar
